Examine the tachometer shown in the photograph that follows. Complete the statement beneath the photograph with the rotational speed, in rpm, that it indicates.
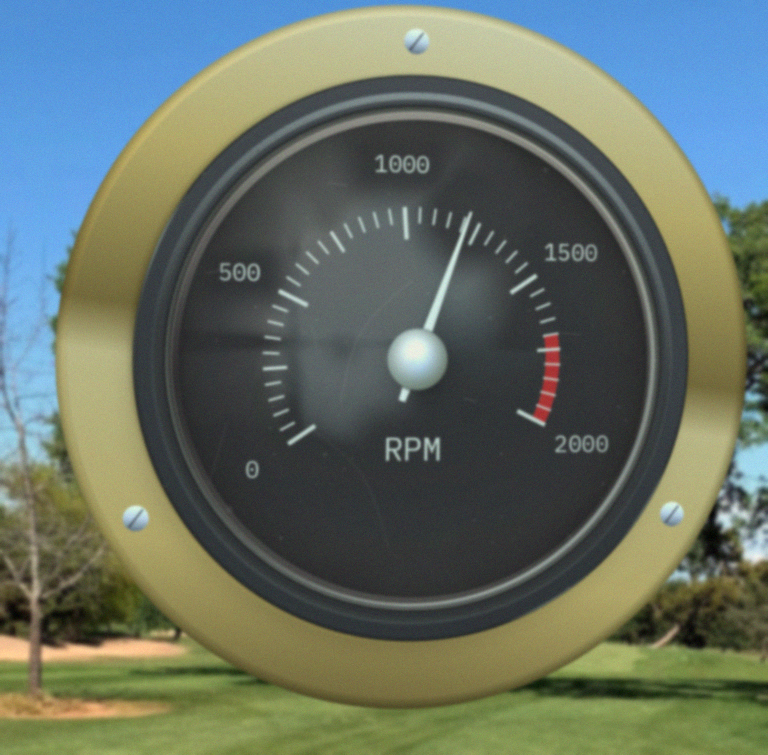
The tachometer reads 1200 rpm
